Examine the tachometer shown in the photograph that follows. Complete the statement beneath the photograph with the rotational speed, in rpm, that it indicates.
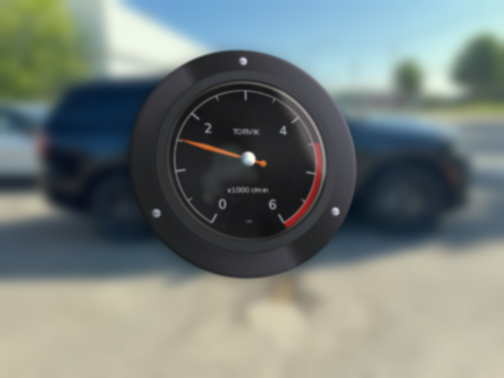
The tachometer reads 1500 rpm
